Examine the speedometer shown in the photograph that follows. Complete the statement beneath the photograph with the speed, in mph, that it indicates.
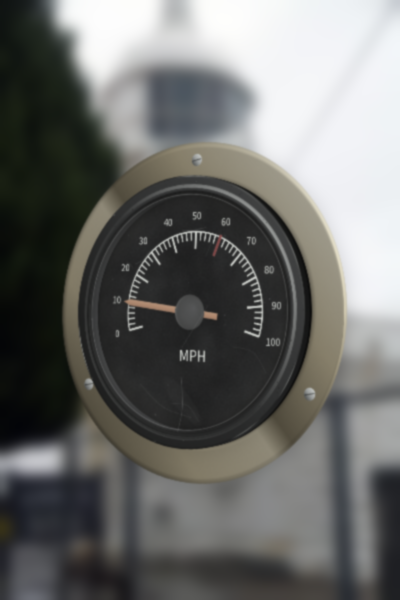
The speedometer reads 10 mph
